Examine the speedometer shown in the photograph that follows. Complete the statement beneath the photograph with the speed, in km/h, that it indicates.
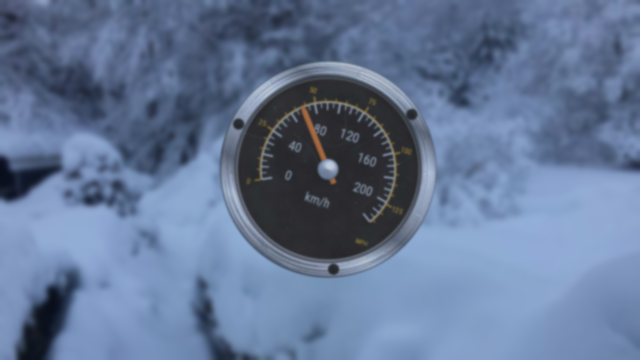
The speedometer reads 70 km/h
